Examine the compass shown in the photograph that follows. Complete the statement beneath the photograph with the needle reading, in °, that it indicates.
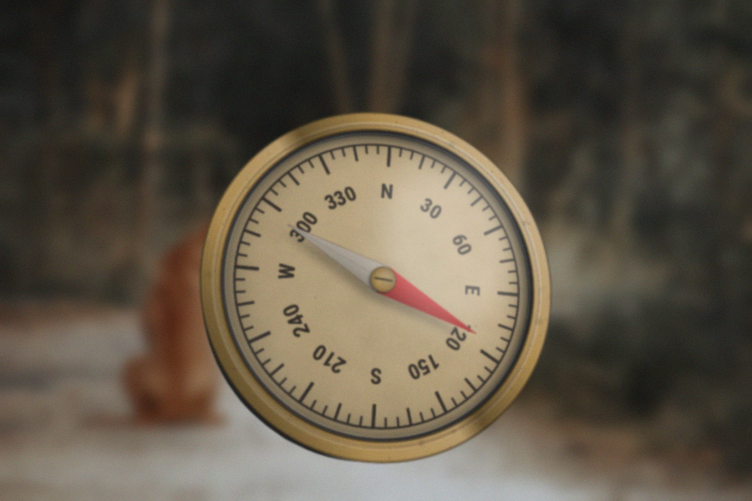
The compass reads 115 °
